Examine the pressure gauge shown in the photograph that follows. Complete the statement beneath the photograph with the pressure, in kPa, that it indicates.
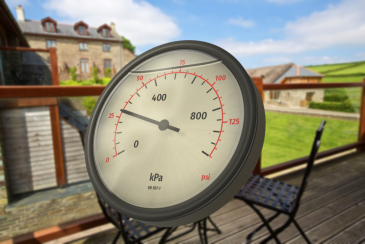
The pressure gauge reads 200 kPa
